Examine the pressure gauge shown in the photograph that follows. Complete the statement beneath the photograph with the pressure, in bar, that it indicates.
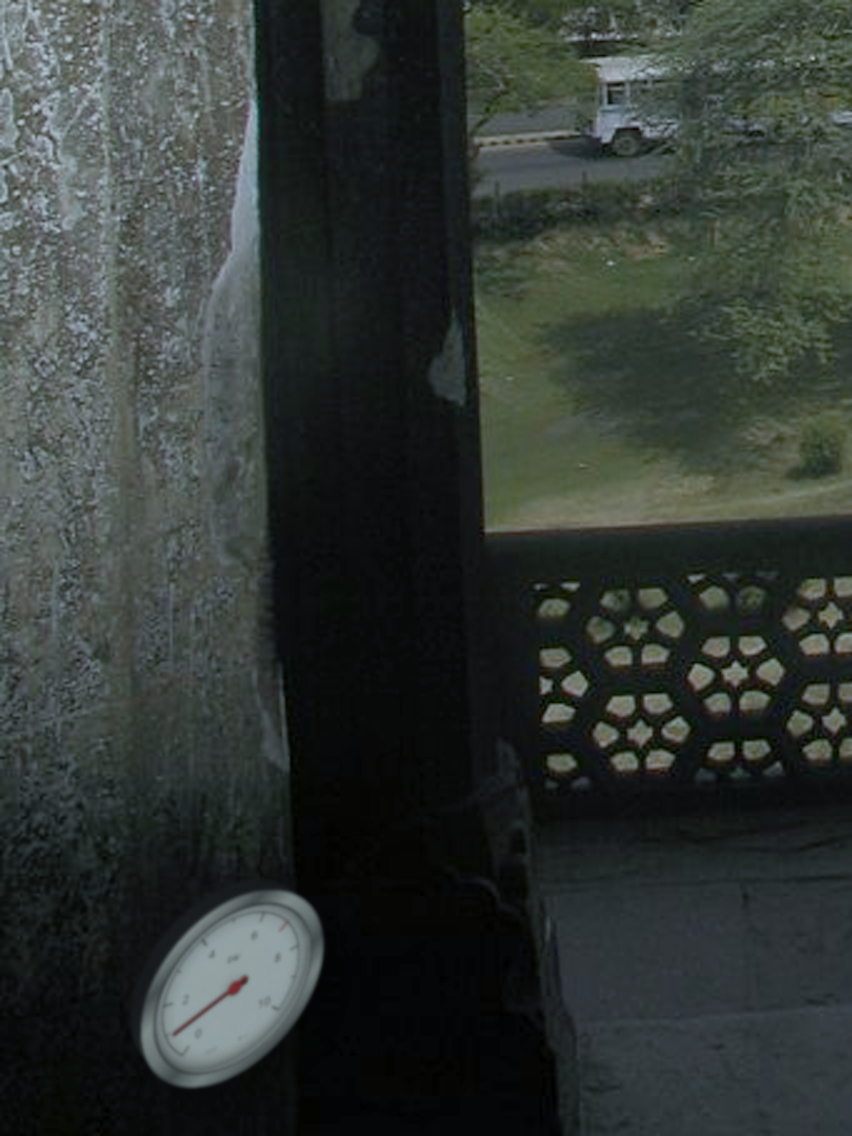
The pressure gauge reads 1 bar
